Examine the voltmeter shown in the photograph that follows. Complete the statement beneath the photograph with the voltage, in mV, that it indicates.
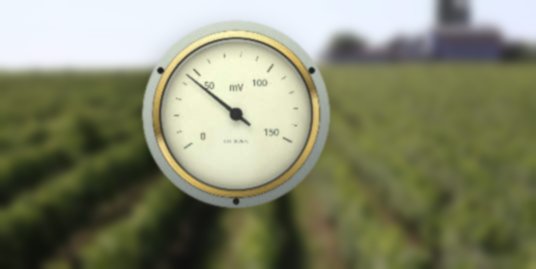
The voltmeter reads 45 mV
